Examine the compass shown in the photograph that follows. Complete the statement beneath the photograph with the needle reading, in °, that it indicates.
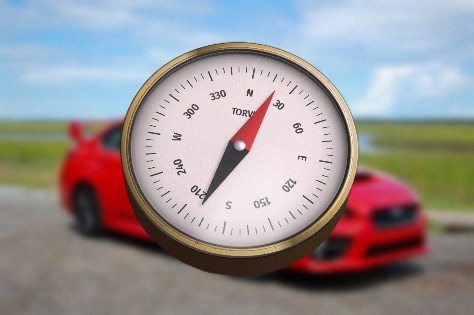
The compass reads 20 °
